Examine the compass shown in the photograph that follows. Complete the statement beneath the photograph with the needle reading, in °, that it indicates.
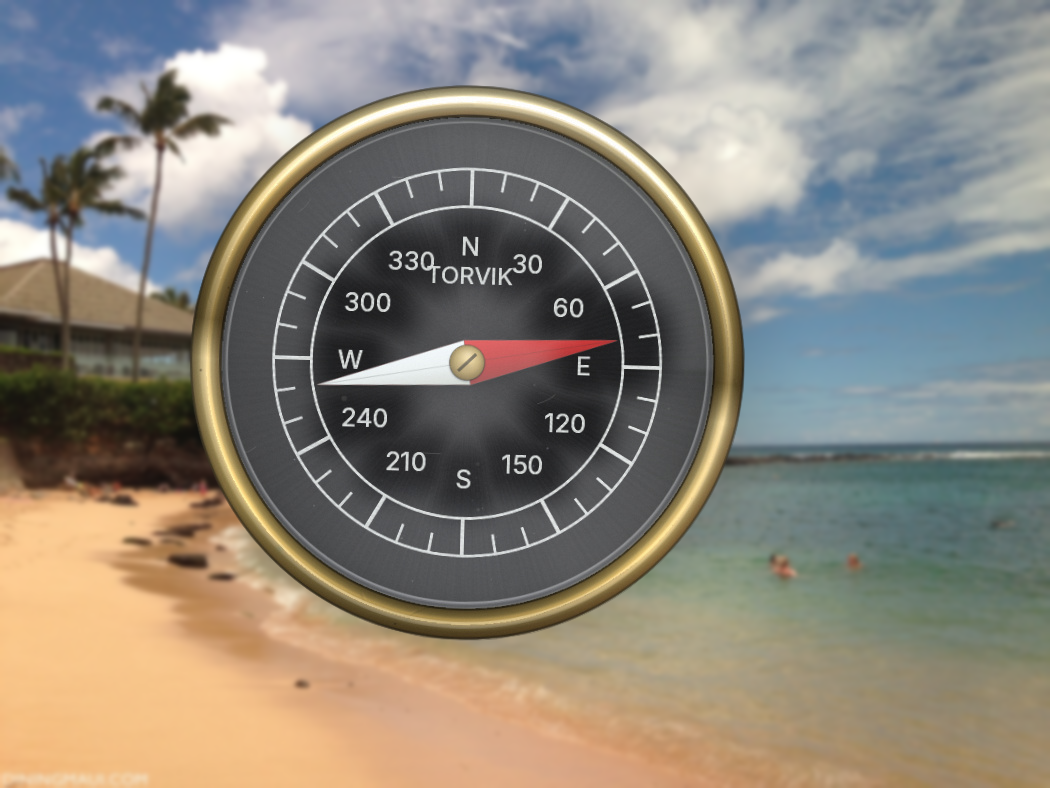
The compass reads 80 °
